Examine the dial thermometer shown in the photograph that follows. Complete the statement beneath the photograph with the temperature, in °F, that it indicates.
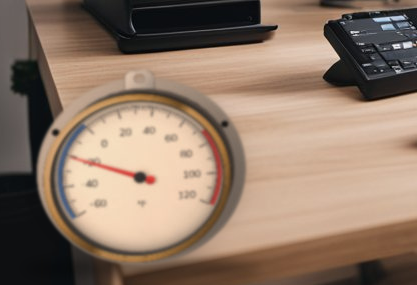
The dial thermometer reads -20 °F
